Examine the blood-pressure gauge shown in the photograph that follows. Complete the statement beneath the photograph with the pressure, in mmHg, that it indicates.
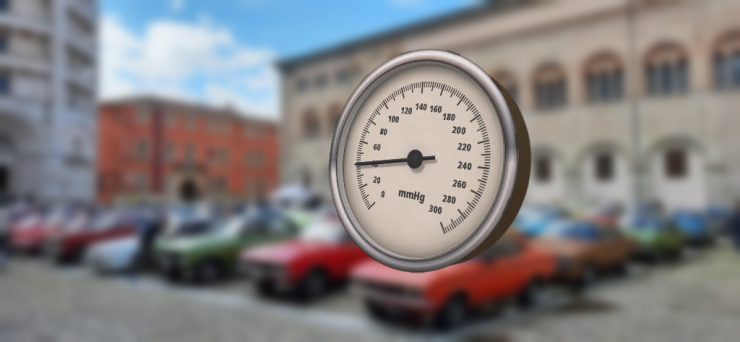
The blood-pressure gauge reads 40 mmHg
